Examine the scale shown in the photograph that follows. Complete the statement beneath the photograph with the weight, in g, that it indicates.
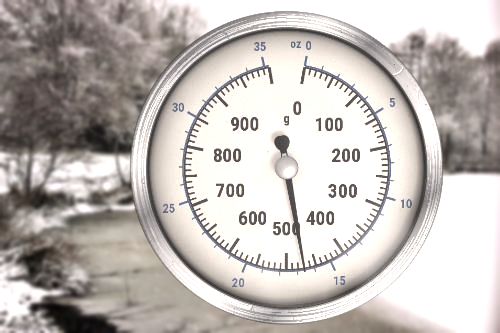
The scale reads 470 g
